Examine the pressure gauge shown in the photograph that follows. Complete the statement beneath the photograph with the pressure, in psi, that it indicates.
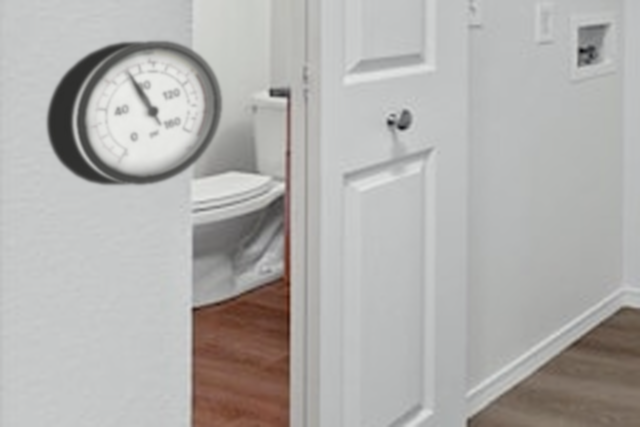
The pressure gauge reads 70 psi
